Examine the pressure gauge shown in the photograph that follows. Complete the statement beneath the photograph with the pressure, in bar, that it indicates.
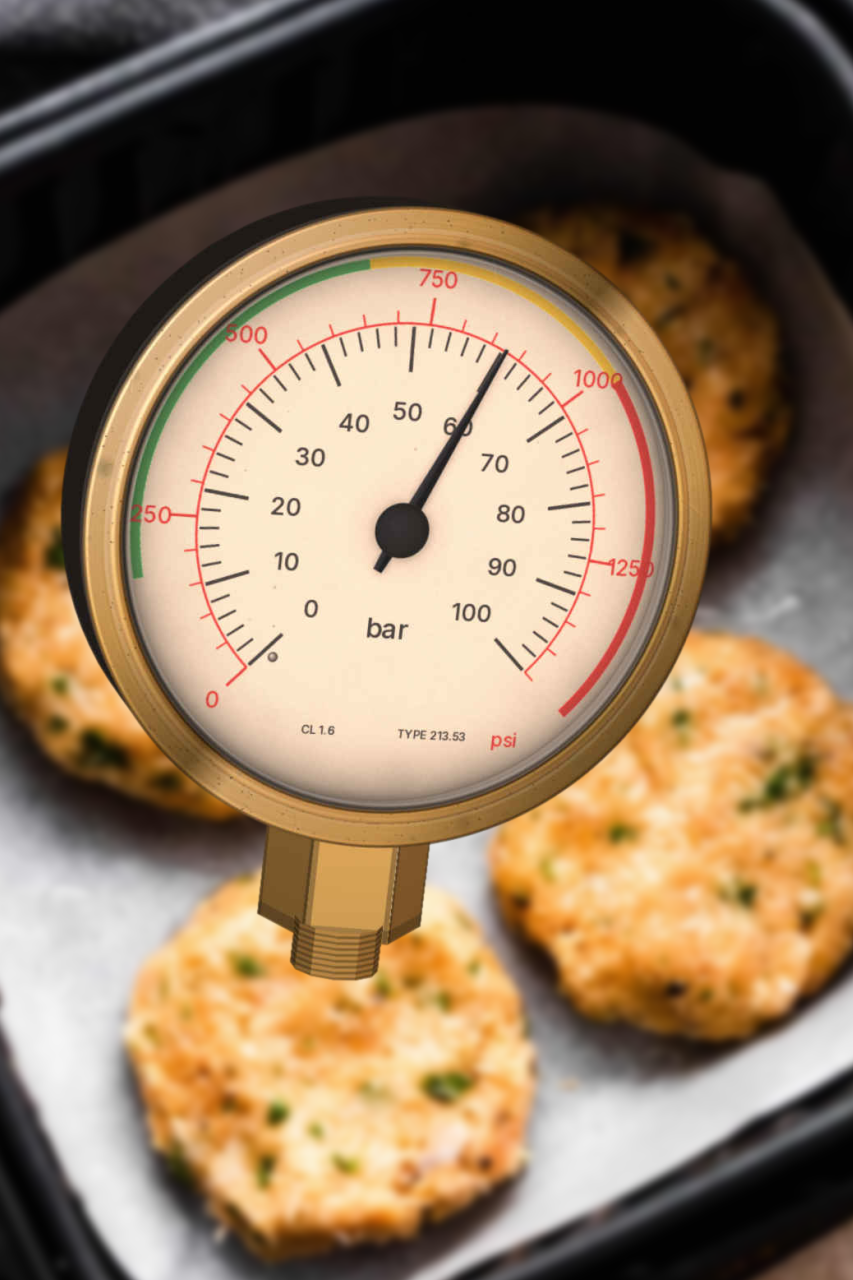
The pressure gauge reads 60 bar
